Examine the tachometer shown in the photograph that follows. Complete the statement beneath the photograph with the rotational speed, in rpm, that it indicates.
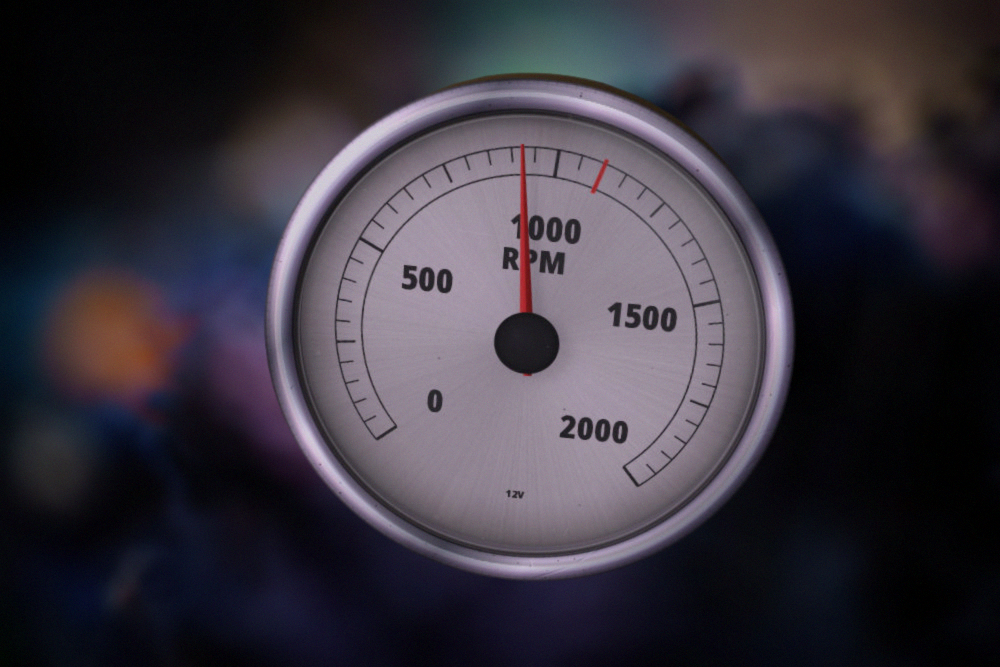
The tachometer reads 925 rpm
